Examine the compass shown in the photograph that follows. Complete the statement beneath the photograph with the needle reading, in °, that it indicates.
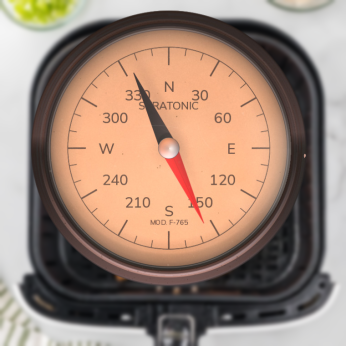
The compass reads 155 °
